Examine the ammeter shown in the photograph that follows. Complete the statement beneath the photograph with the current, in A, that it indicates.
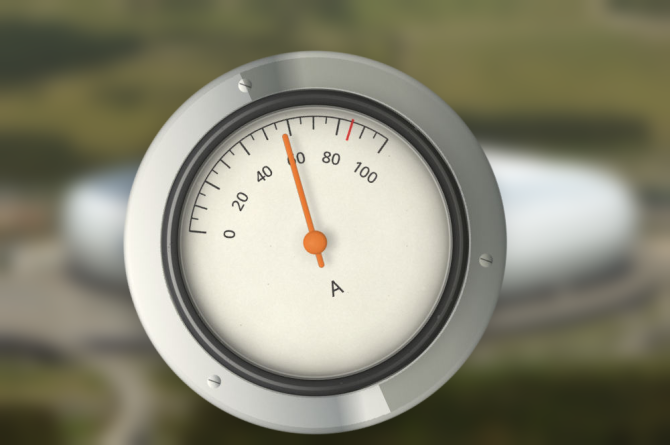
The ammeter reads 57.5 A
